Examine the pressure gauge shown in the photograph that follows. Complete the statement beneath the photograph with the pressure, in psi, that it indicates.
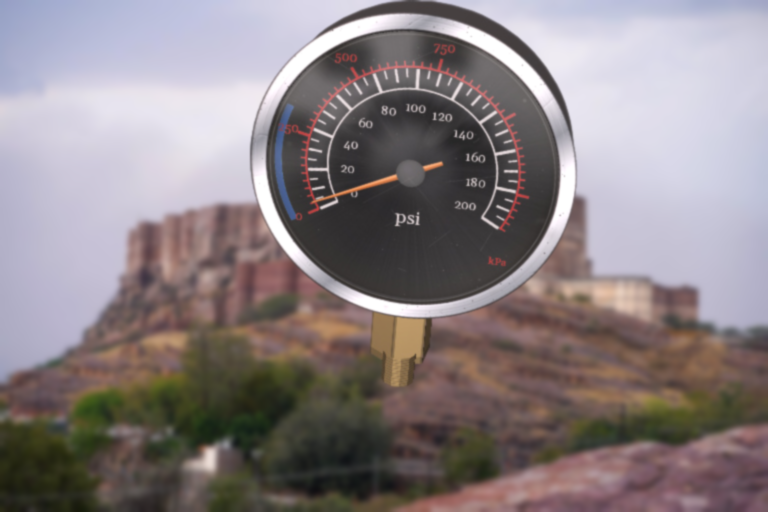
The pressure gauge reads 5 psi
